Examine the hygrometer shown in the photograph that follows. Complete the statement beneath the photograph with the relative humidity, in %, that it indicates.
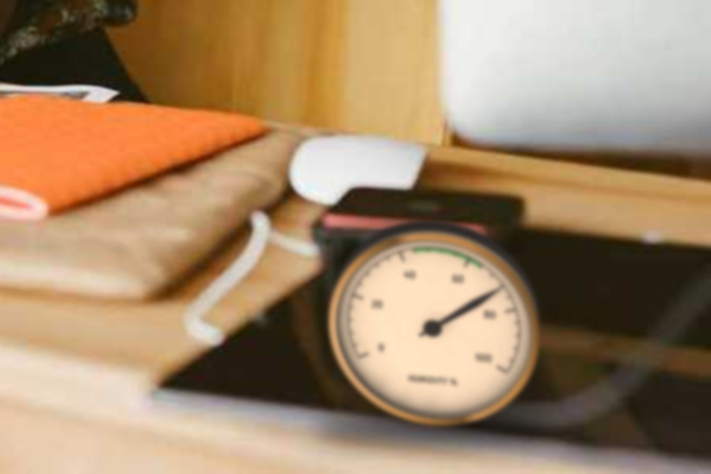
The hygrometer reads 72 %
